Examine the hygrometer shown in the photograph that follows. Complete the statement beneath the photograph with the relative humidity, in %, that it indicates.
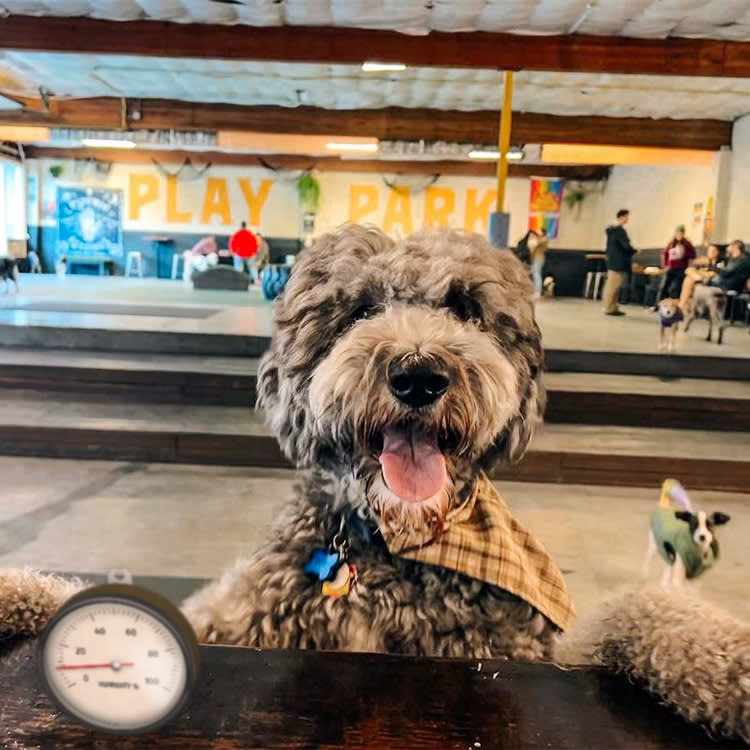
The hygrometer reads 10 %
